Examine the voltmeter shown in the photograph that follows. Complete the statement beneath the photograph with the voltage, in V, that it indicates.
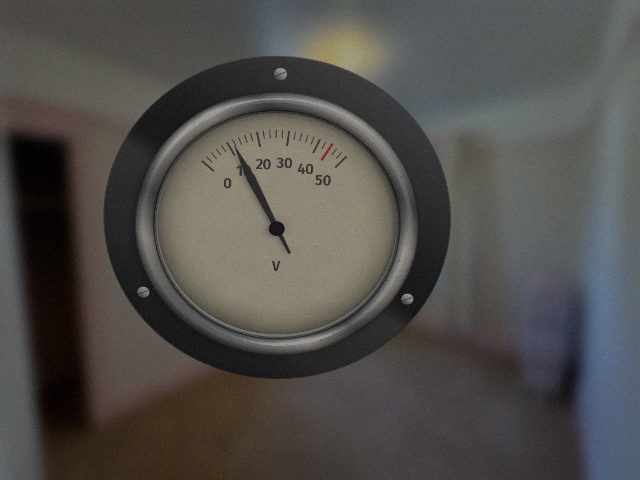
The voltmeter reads 12 V
